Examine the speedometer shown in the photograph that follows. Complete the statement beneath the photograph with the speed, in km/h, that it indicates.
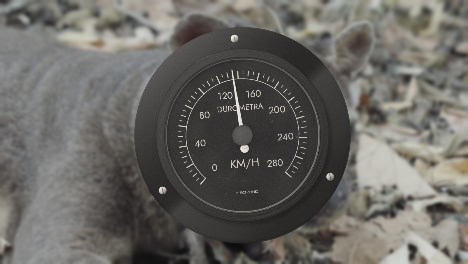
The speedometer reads 135 km/h
